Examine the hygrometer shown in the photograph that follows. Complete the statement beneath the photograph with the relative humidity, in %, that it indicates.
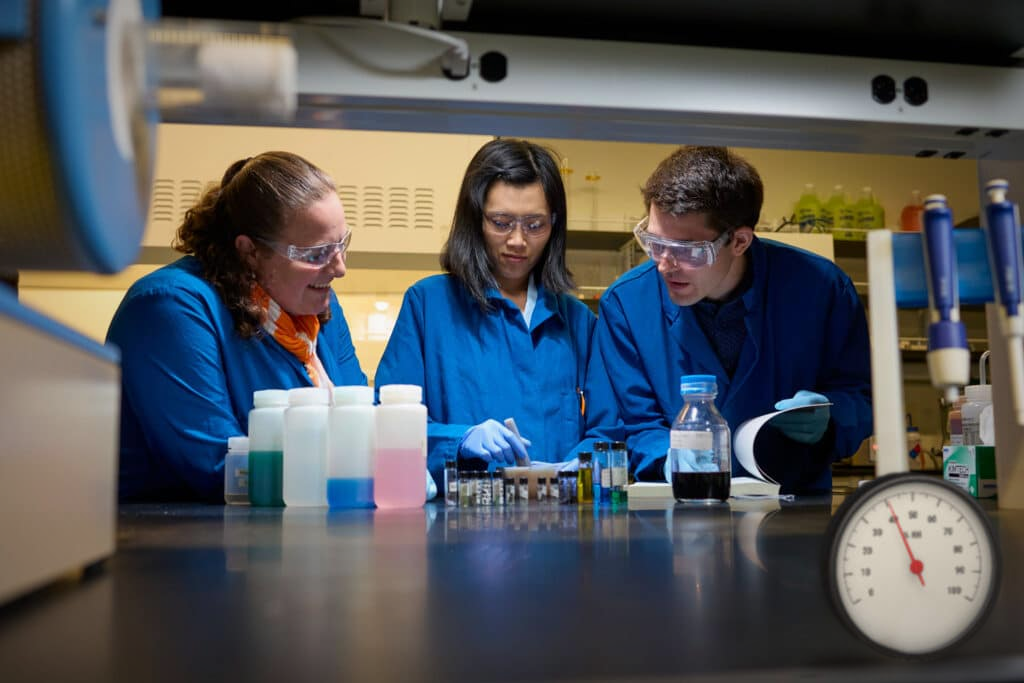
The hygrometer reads 40 %
